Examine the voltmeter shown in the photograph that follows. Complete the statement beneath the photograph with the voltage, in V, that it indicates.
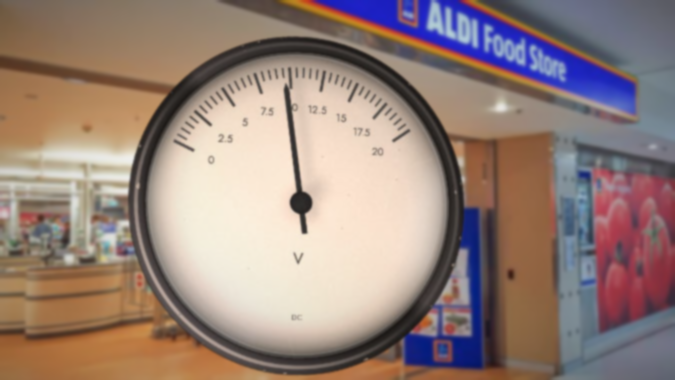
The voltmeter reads 9.5 V
